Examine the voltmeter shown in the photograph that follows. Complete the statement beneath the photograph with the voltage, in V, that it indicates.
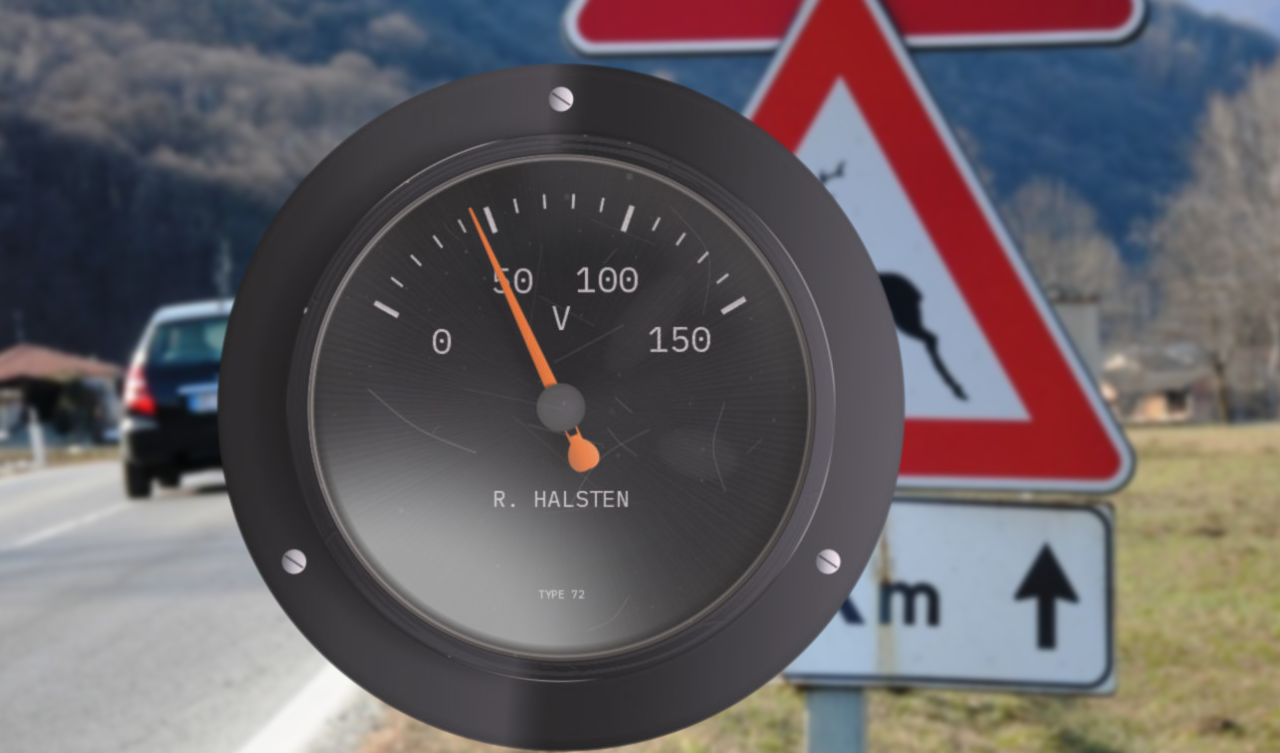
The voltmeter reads 45 V
